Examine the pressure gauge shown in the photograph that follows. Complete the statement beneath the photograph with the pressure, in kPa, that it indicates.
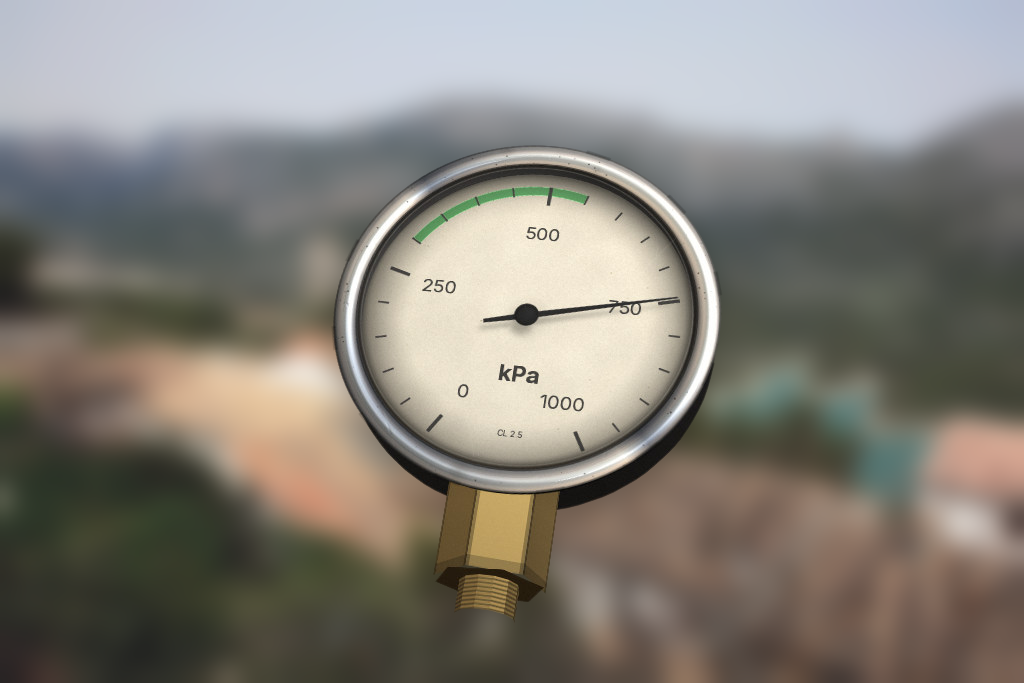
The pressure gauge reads 750 kPa
